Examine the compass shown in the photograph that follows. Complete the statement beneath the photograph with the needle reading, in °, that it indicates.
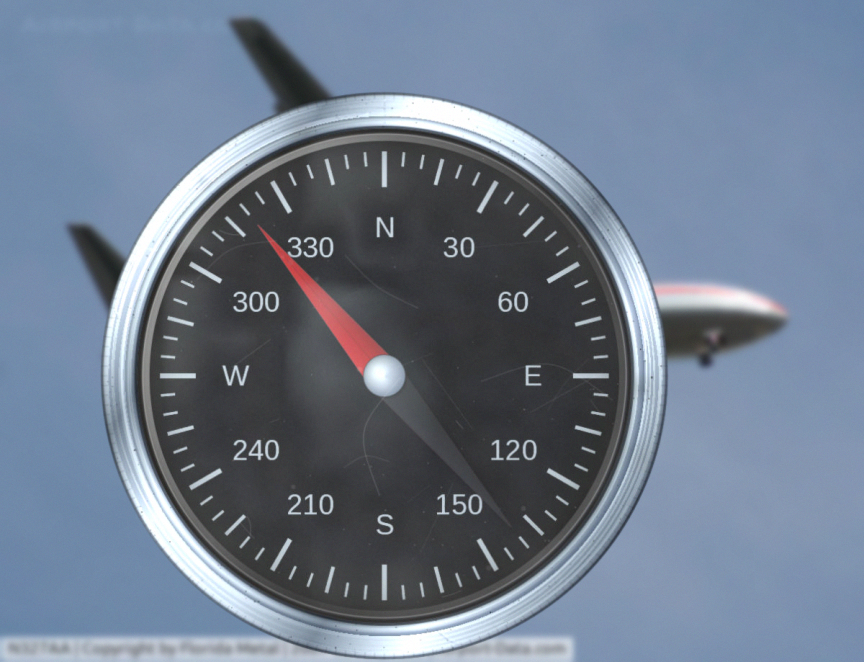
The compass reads 320 °
